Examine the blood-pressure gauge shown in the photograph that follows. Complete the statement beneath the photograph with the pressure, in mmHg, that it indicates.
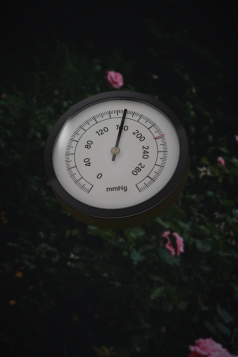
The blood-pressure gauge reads 160 mmHg
